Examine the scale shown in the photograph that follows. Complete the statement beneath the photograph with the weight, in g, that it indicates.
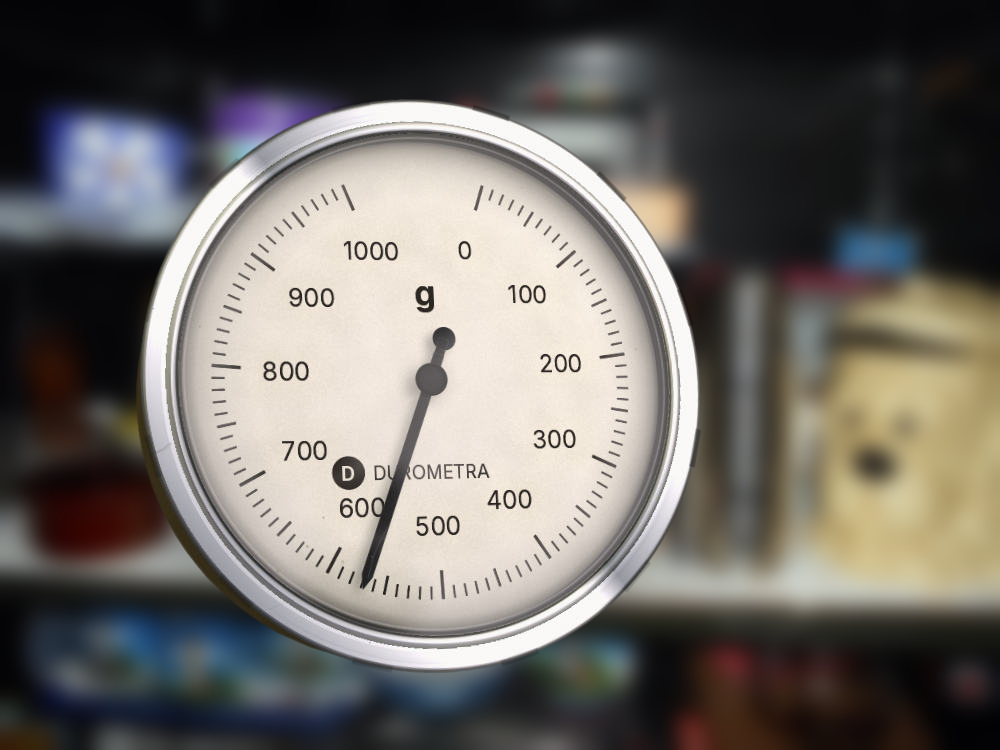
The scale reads 570 g
